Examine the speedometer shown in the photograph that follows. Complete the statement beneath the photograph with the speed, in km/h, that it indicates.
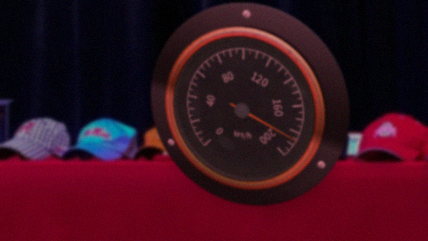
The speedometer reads 185 km/h
